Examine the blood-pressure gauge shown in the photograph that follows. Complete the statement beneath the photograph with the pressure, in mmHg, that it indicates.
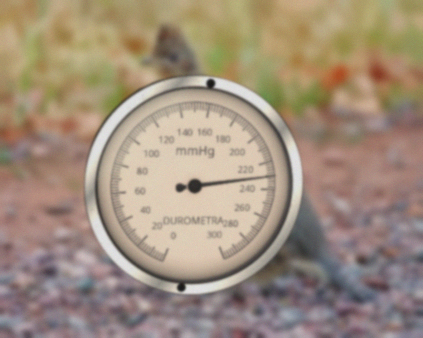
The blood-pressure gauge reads 230 mmHg
